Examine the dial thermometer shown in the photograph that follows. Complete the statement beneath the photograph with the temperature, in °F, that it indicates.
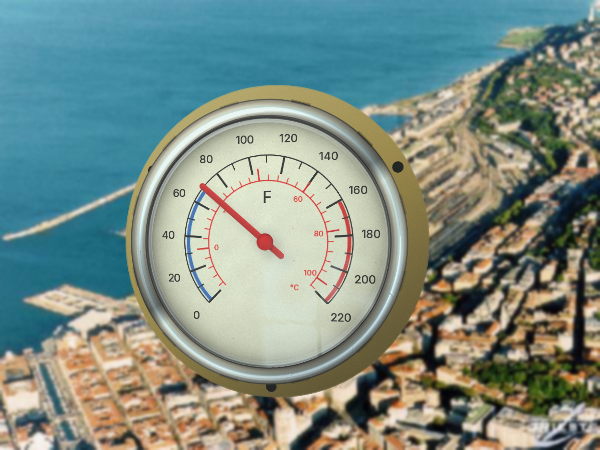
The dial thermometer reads 70 °F
